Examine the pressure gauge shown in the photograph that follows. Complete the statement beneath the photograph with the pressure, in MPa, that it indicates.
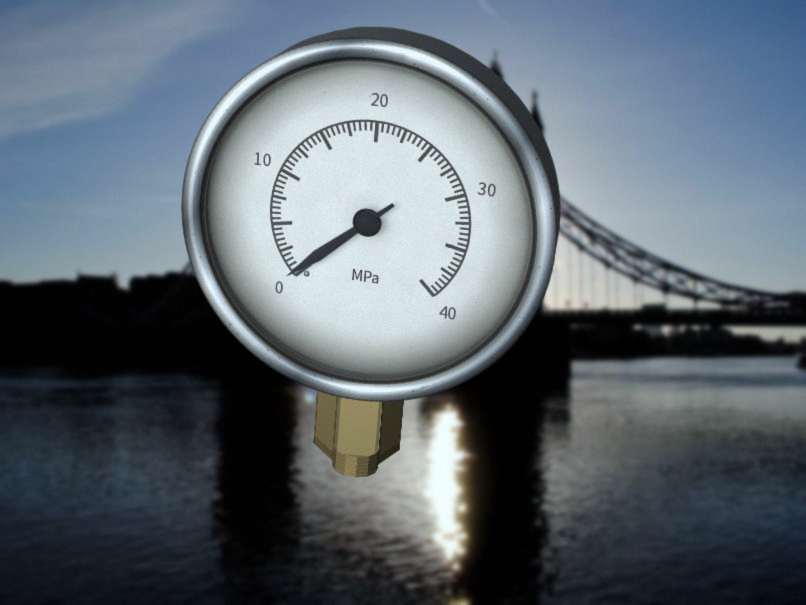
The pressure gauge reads 0.5 MPa
